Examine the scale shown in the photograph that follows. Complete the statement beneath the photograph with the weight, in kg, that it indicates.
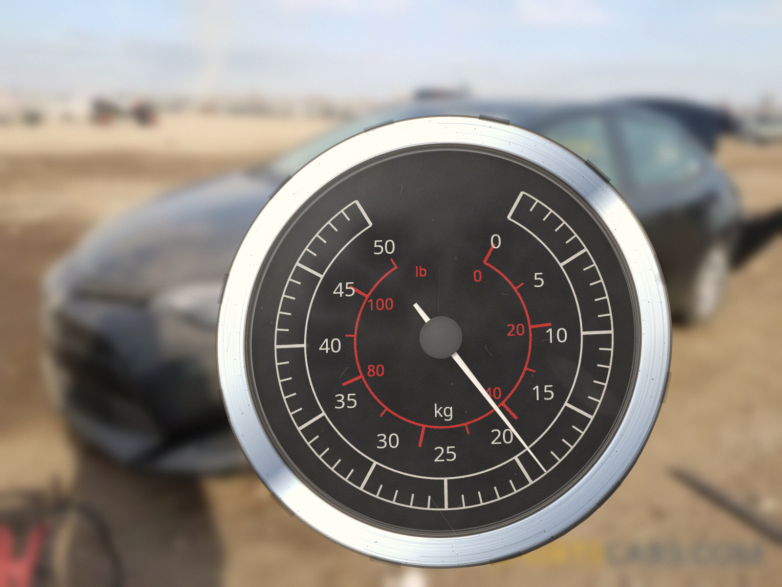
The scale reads 19 kg
